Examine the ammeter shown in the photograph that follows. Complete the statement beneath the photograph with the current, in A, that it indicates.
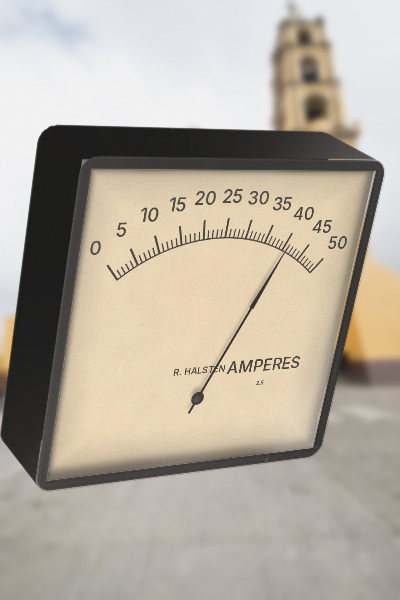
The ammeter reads 40 A
